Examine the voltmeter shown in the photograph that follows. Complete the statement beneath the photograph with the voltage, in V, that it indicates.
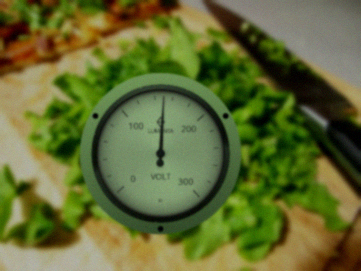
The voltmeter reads 150 V
